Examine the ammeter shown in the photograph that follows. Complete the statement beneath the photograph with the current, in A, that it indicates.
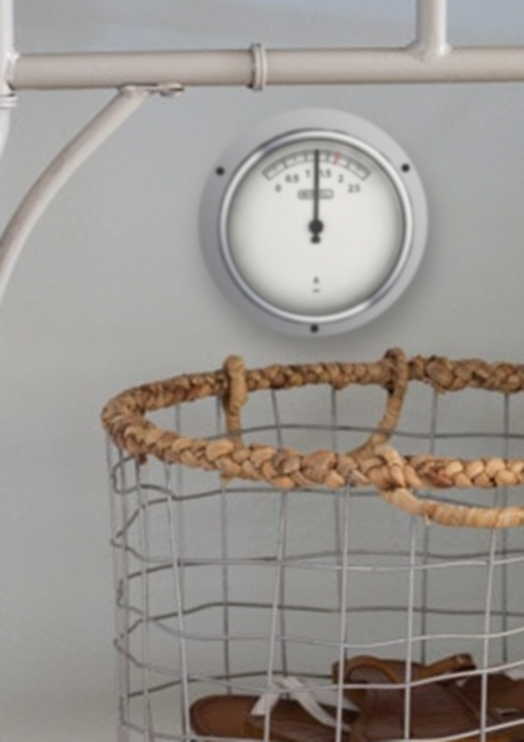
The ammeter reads 1.25 A
